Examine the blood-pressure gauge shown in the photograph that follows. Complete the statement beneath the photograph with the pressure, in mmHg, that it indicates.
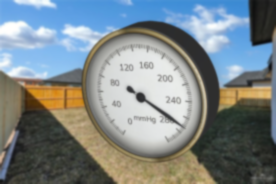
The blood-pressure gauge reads 270 mmHg
